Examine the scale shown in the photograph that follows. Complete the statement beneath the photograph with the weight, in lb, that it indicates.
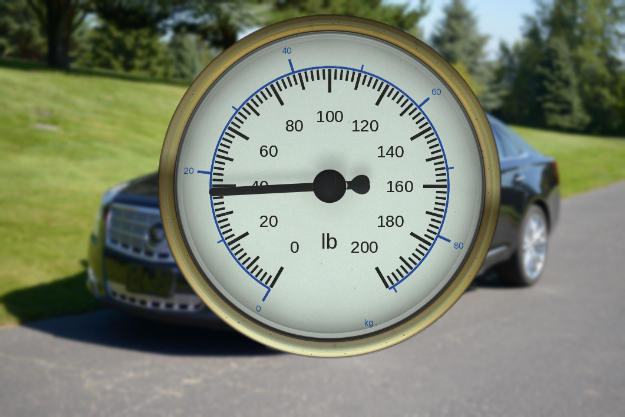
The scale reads 38 lb
